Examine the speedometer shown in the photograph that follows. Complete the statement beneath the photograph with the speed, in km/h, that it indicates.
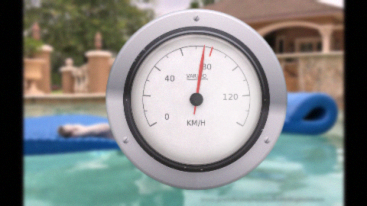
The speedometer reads 75 km/h
